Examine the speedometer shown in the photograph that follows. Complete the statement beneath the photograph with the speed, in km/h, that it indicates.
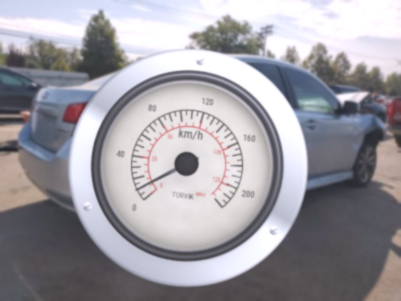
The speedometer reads 10 km/h
